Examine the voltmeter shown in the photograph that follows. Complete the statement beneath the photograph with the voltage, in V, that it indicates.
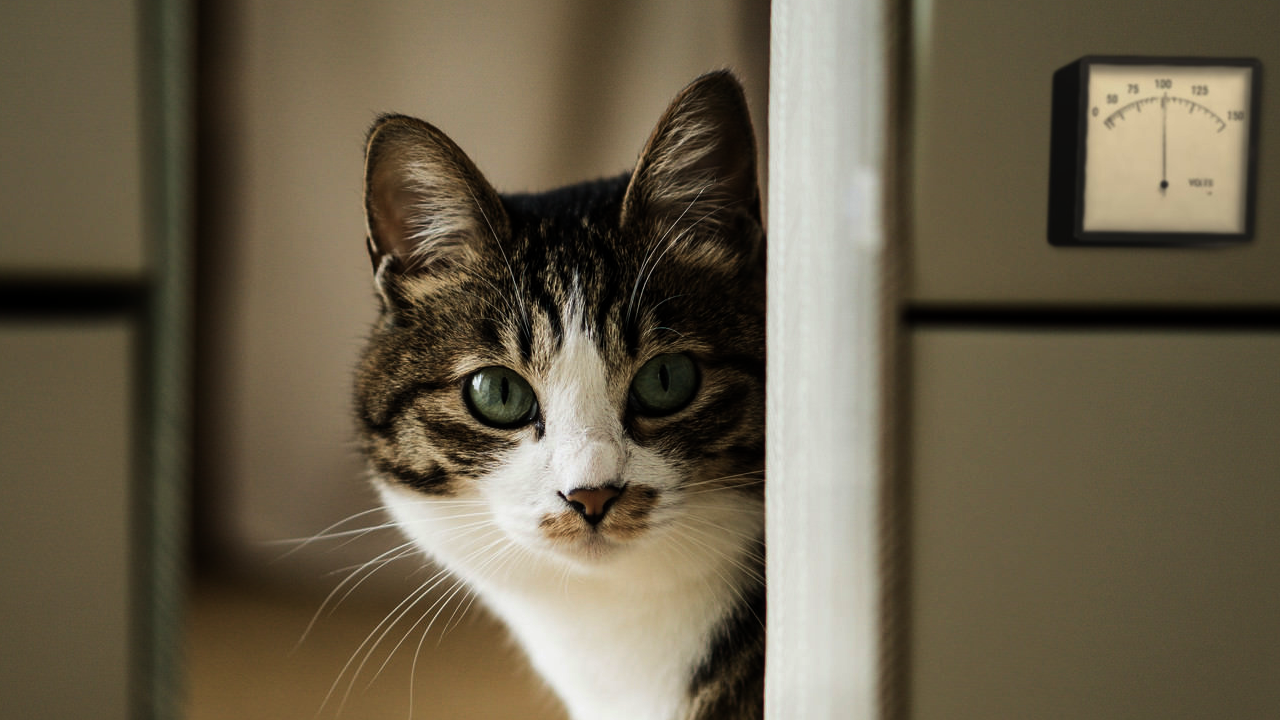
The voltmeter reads 100 V
